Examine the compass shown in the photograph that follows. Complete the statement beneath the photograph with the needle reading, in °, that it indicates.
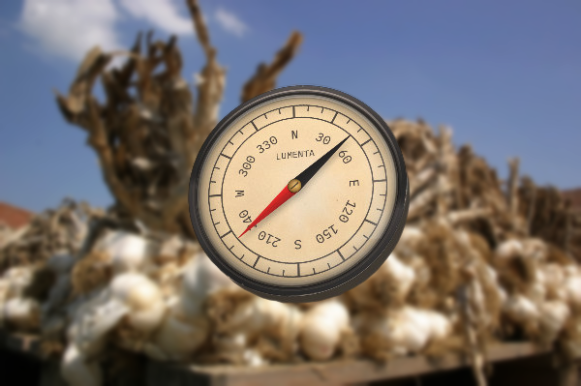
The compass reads 230 °
